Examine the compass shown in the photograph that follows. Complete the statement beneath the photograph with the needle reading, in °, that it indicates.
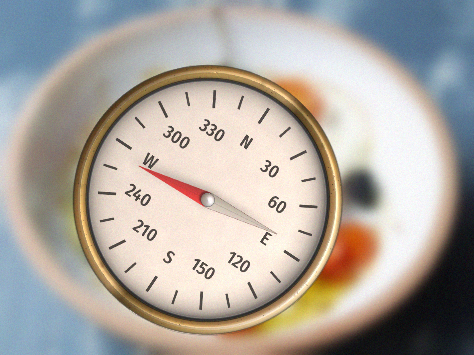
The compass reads 262.5 °
